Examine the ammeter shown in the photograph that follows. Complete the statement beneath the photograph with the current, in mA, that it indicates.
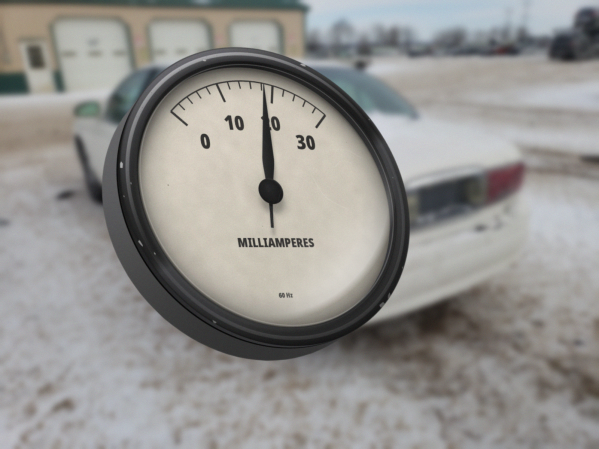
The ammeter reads 18 mA
